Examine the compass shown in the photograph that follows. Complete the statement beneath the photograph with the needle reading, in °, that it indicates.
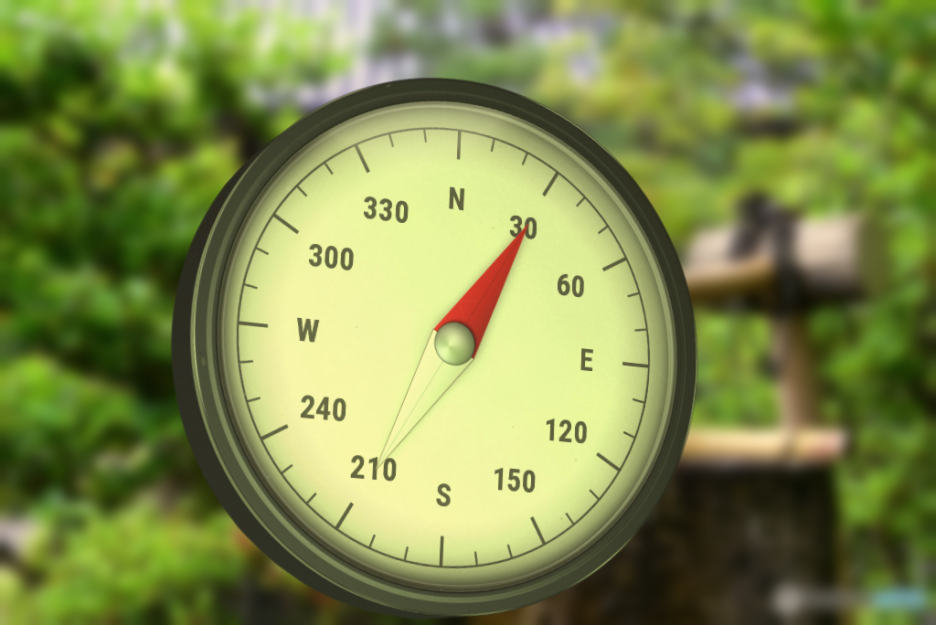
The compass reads 30 °
